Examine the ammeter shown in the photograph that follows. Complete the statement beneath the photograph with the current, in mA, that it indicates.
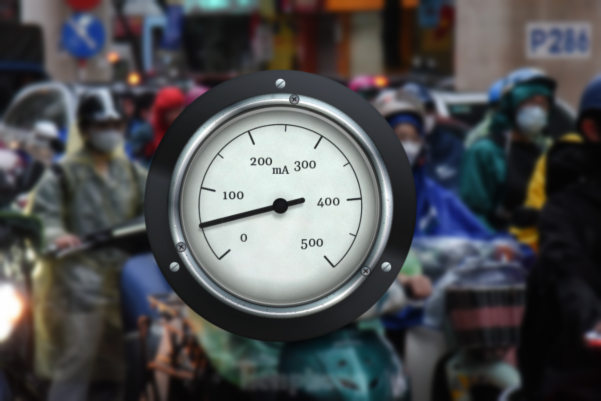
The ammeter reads 50 mA
